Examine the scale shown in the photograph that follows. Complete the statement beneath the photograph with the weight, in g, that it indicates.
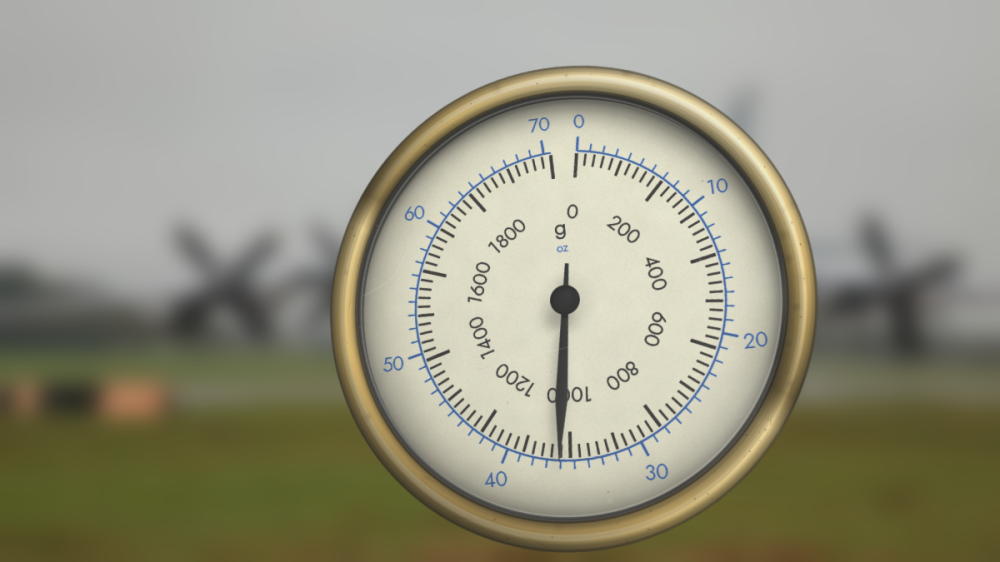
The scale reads 1020 g
